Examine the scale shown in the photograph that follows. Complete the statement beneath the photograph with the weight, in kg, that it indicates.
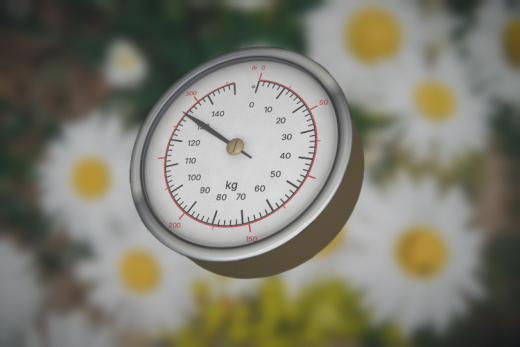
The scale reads 130 kg
